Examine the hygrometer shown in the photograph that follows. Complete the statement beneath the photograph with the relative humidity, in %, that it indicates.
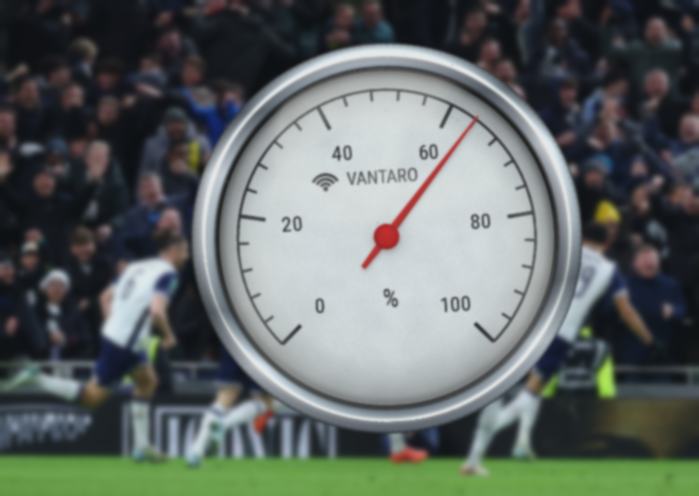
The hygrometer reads 64 %
